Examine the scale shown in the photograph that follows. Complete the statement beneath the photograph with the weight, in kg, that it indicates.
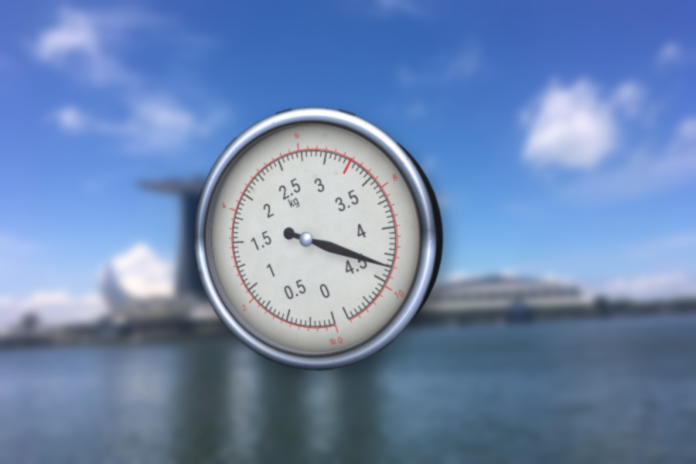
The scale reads 4.35 kg
